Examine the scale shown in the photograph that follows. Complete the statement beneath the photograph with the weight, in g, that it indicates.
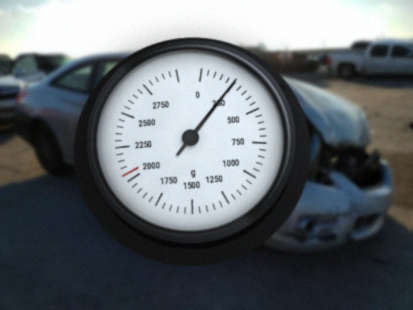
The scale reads 250 g
